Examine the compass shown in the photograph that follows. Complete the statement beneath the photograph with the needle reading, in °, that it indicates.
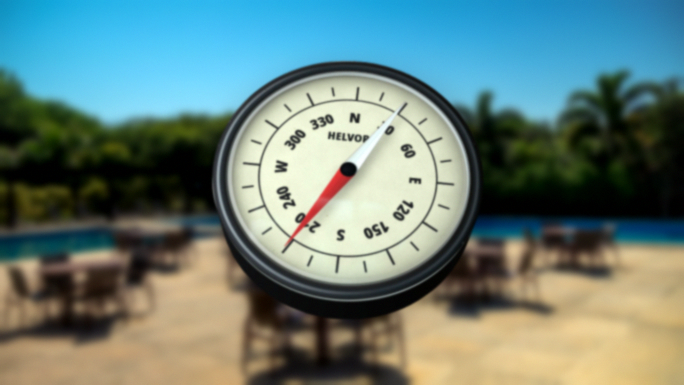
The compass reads 210 °
